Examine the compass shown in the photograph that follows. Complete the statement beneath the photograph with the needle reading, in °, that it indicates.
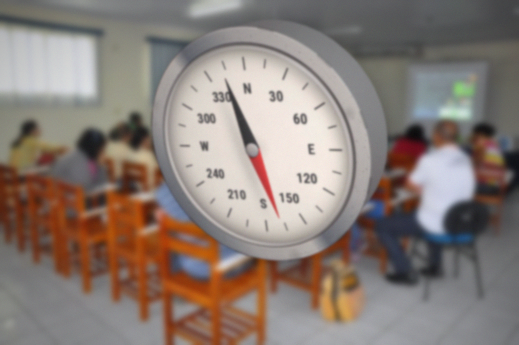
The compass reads 165 °
